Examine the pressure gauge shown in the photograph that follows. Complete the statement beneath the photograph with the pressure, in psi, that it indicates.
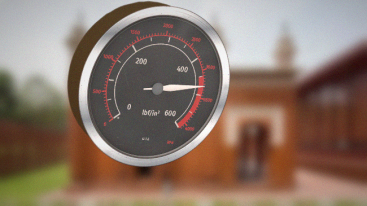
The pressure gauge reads 475 psi
